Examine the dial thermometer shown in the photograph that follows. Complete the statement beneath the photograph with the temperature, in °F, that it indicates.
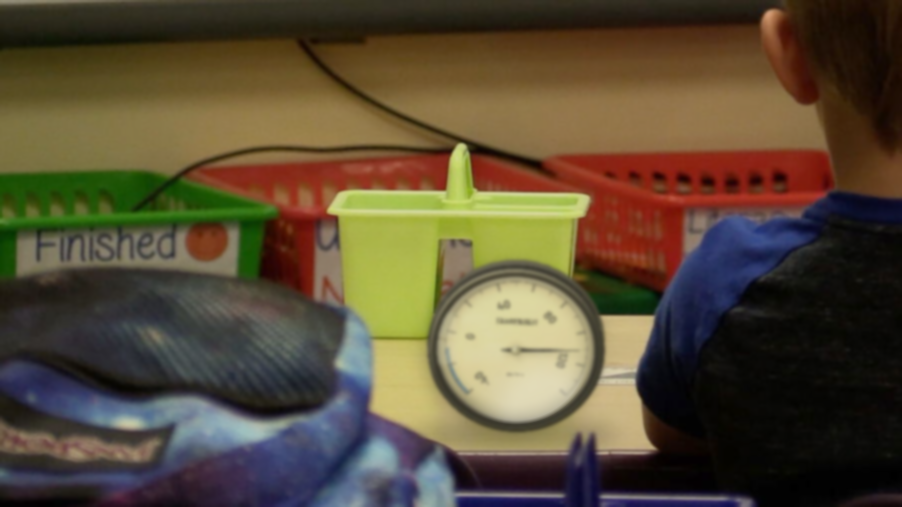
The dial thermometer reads 110 °F
